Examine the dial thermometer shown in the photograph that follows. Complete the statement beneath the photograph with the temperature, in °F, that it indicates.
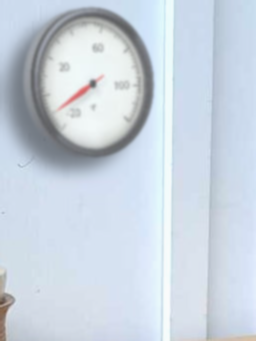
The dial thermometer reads -10 °F
